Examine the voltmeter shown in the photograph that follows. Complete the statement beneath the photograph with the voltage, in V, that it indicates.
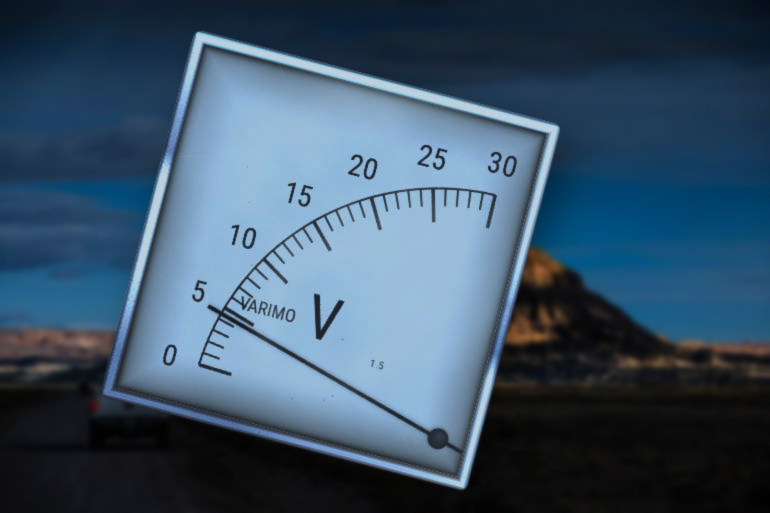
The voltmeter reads 4.5 V
